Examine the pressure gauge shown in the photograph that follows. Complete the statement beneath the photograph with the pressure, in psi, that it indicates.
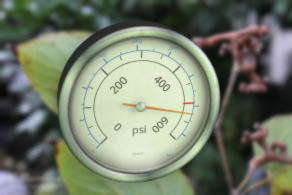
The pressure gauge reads 525 psi
